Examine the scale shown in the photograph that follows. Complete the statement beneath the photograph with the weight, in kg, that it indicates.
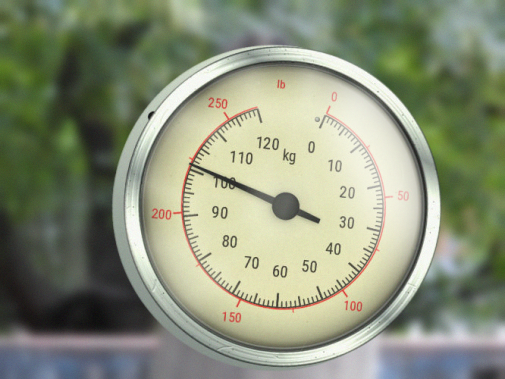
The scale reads 101 kg
